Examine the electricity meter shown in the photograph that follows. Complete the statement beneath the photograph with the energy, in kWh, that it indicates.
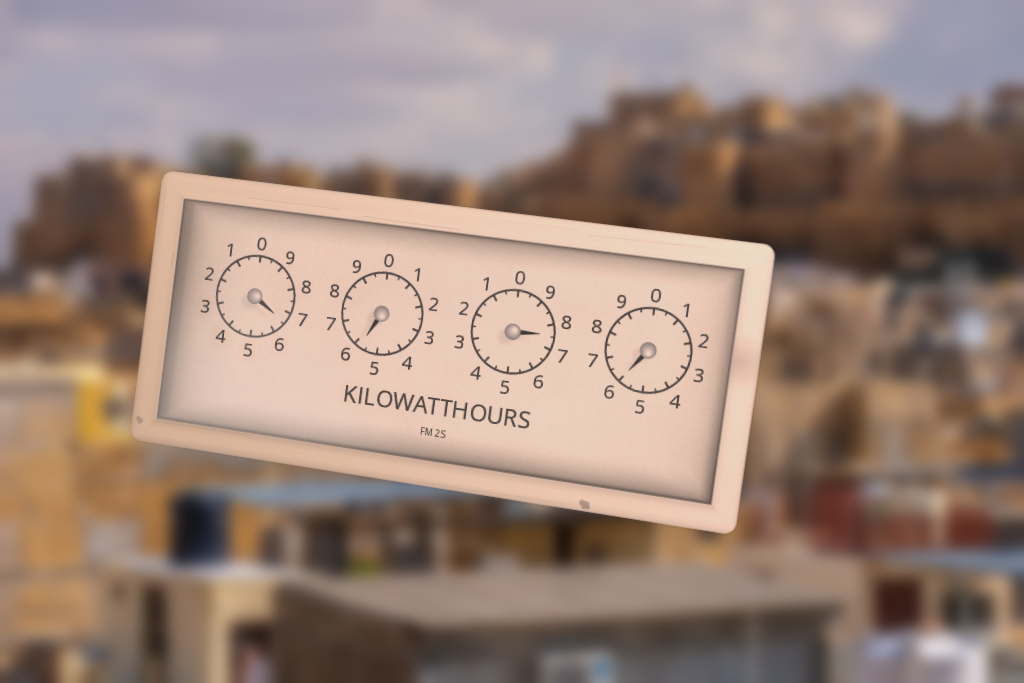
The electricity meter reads 6576 kWh
